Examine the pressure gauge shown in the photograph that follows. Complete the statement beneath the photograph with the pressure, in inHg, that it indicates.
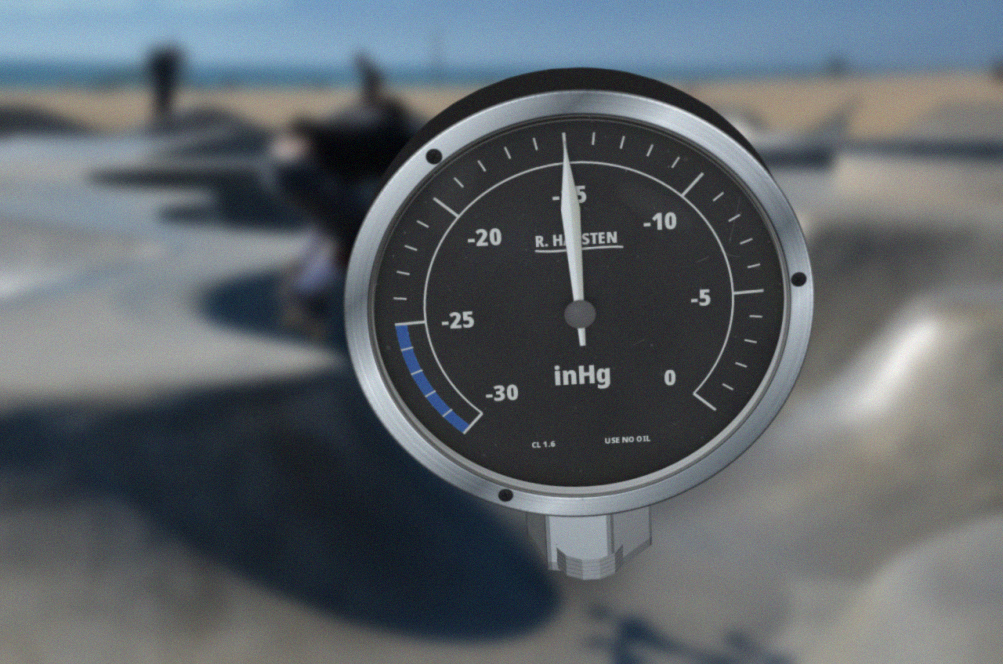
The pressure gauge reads -15 inHg
